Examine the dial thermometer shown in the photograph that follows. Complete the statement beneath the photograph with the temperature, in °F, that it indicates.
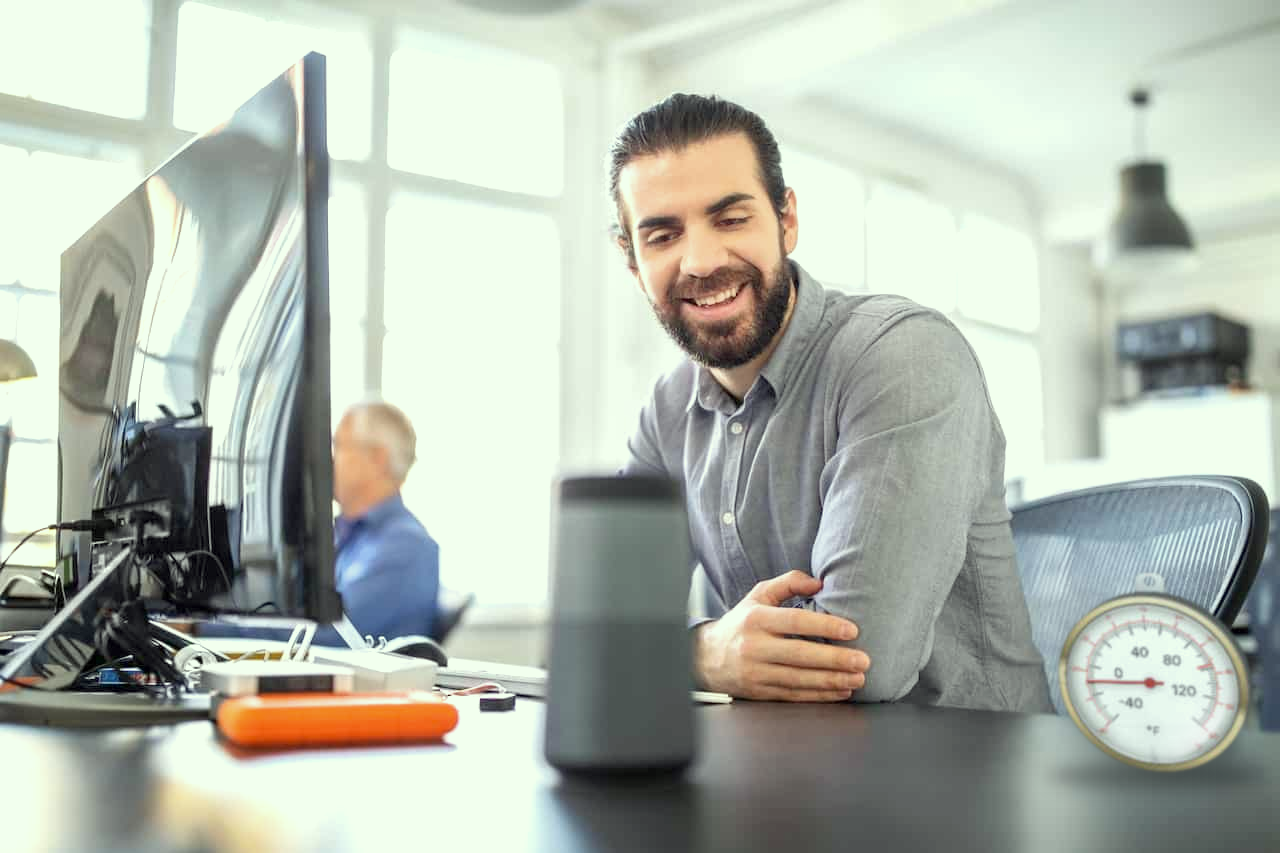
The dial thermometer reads -10 °F
